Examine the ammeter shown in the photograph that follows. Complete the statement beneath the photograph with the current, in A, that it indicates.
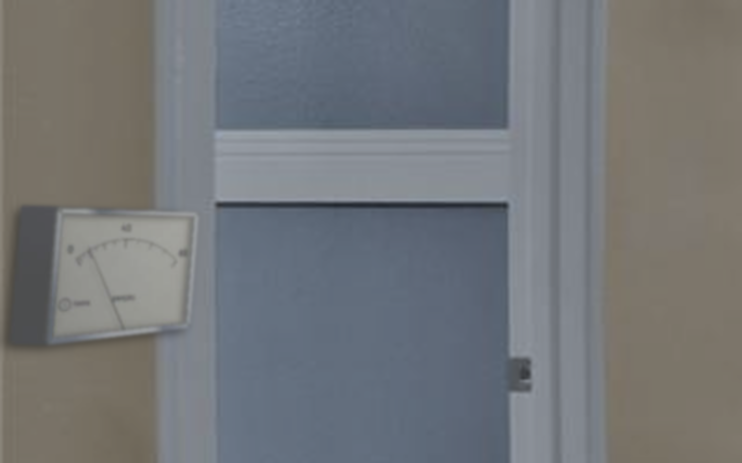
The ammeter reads 20 A
